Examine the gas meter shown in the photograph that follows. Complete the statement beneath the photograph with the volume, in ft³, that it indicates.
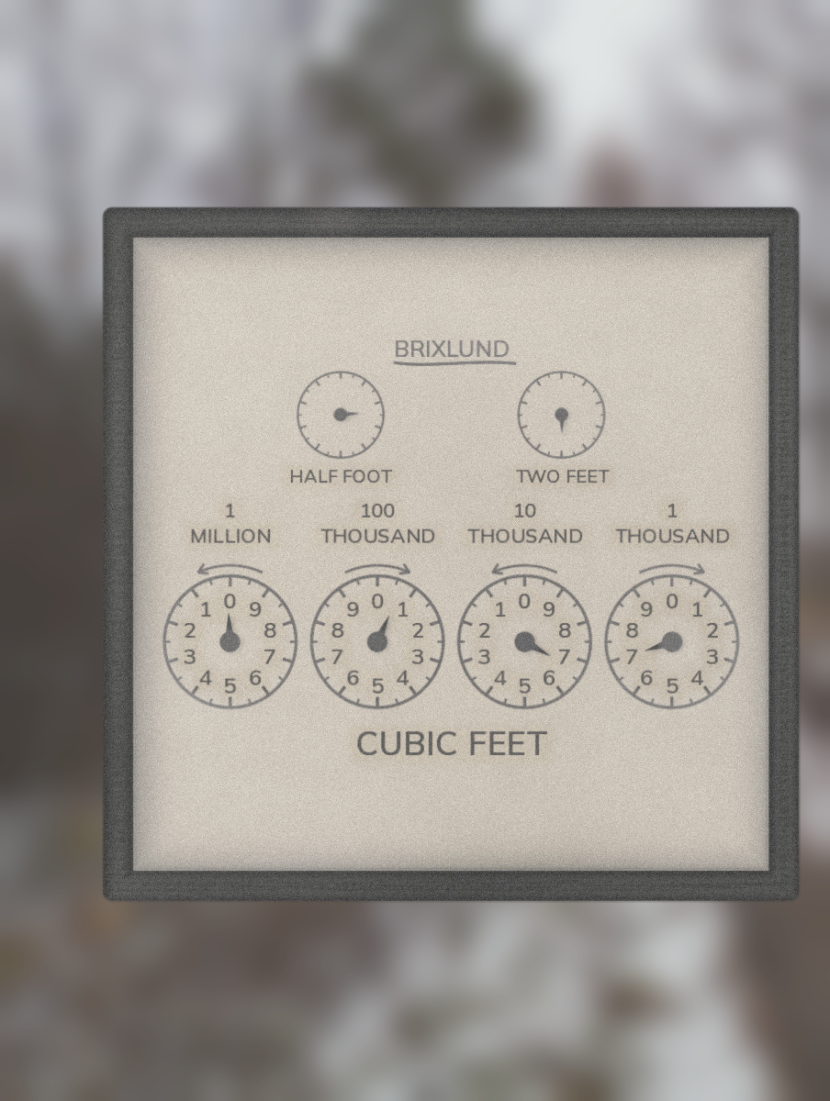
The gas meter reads 6700 ft³
